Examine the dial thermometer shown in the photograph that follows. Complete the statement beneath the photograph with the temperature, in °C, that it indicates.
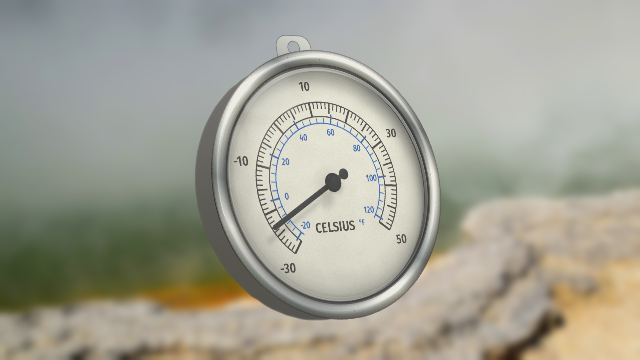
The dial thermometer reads -23 °C
